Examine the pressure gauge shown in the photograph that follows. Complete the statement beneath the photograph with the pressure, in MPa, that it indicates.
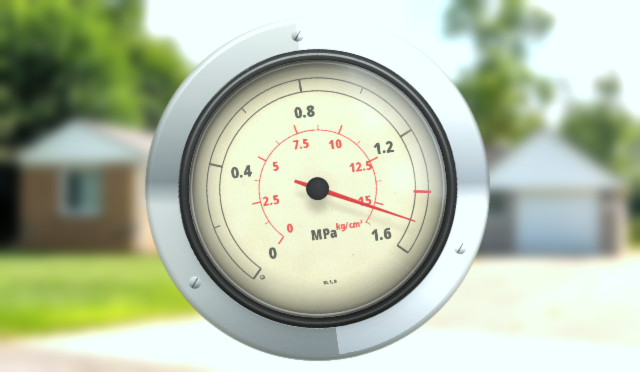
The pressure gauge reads 1.5 MPa
